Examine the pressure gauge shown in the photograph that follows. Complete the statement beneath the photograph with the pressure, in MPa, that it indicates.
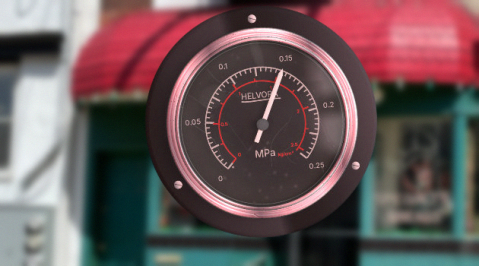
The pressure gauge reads 0.15 MPa
